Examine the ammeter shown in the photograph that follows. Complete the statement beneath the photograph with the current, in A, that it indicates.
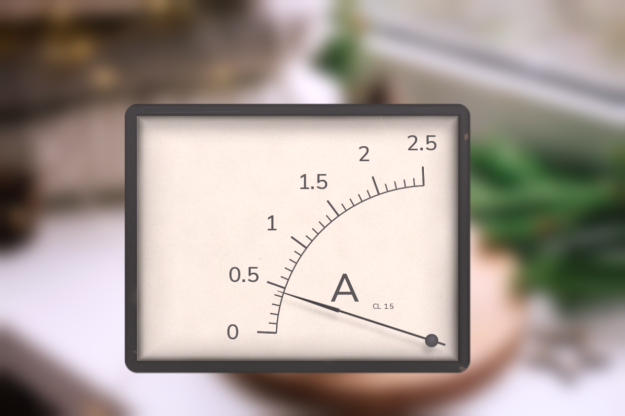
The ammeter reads 0.45 A
